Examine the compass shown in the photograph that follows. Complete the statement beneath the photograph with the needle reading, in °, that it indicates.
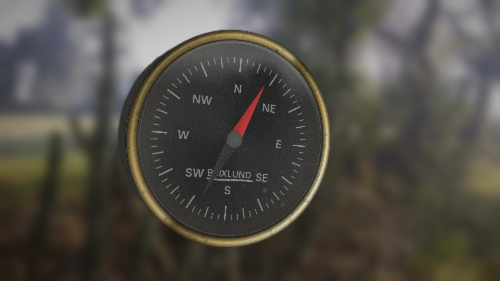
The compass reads 25 °
